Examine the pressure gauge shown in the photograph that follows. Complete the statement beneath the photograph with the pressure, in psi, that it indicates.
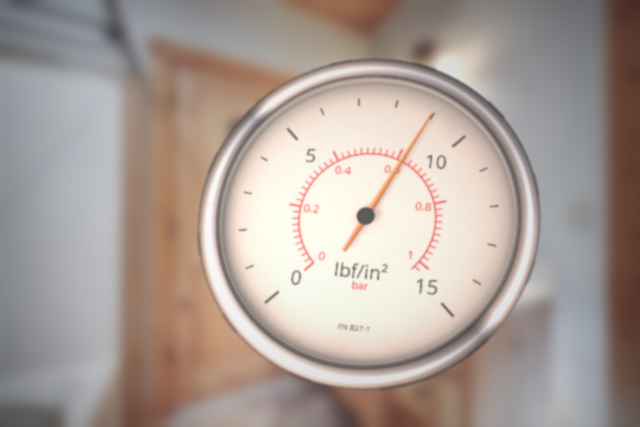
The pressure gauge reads 9 psi
